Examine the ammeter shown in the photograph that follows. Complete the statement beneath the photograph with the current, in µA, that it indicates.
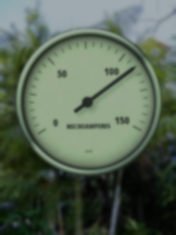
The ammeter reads 110 µA
